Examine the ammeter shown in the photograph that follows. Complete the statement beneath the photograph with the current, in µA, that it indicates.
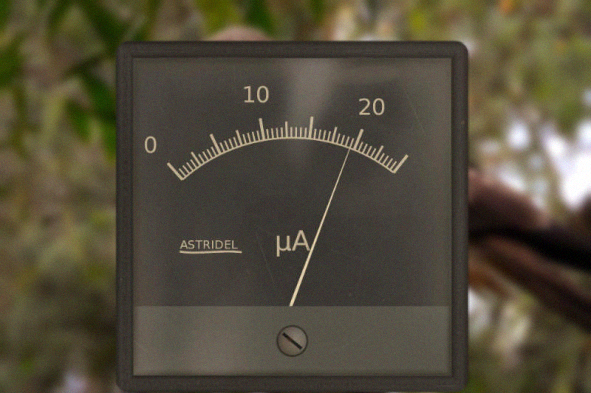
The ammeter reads 19.5 µA
